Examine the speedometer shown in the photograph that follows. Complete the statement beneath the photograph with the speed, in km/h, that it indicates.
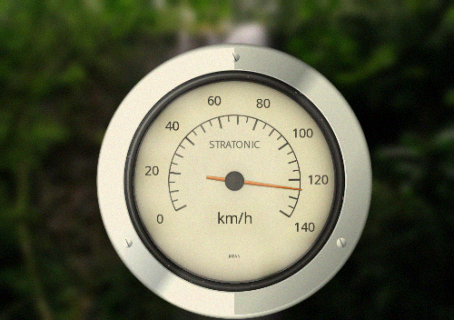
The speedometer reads 125 km/h
